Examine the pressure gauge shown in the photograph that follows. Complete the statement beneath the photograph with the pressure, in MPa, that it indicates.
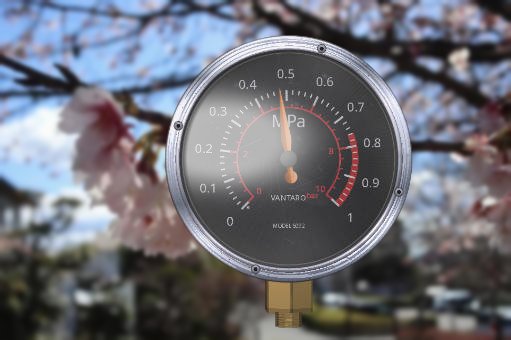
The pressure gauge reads 0.48 MPa
